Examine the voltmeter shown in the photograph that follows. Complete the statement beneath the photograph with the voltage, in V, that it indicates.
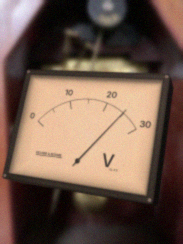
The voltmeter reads 25 V
